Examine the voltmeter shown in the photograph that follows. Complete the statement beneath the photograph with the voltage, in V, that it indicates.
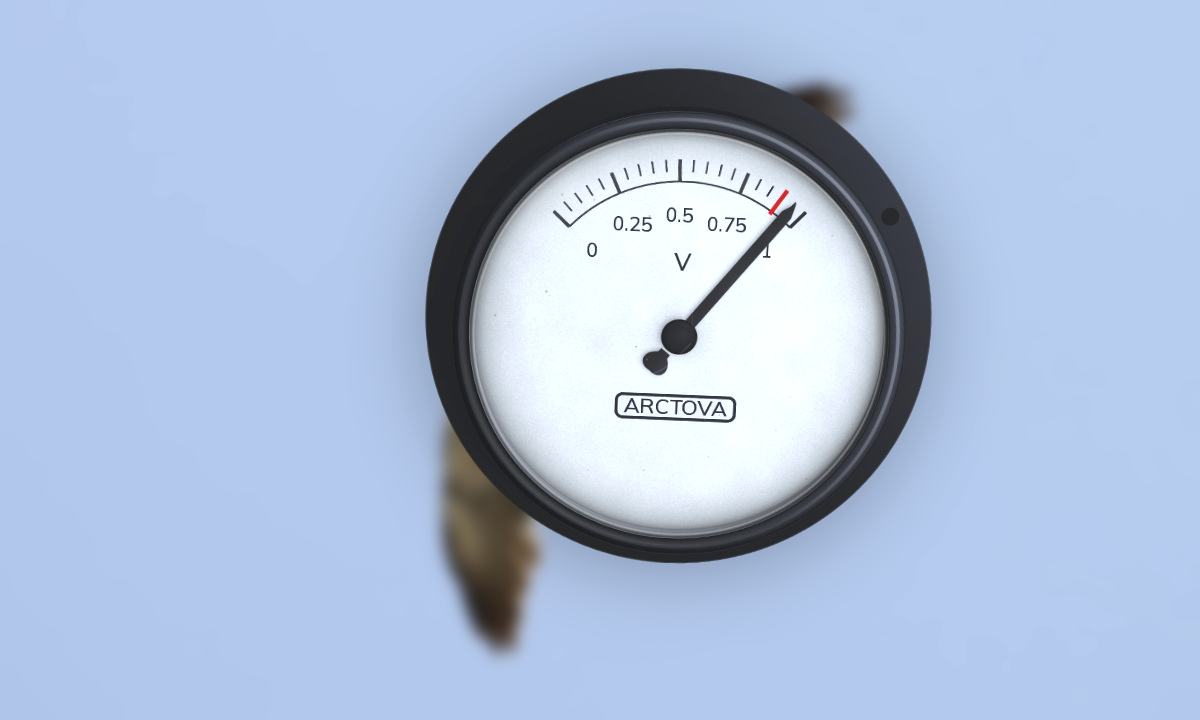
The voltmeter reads 0.95 V
